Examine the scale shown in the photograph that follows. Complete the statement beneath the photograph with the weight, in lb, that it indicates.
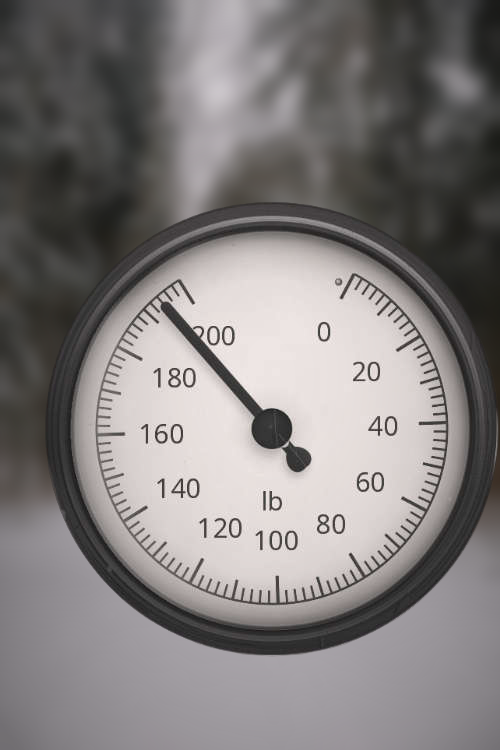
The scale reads 194 lb
